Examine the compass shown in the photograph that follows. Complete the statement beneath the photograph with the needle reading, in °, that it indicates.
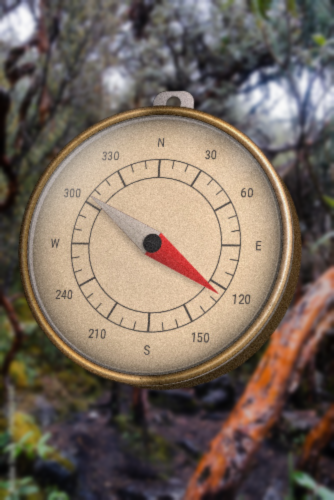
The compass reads 125 °
